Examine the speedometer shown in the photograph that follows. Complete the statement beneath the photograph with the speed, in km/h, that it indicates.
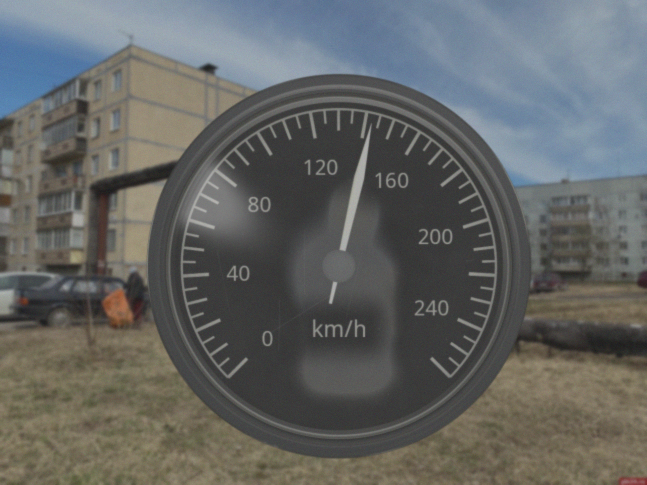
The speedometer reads 142.5 km/h
